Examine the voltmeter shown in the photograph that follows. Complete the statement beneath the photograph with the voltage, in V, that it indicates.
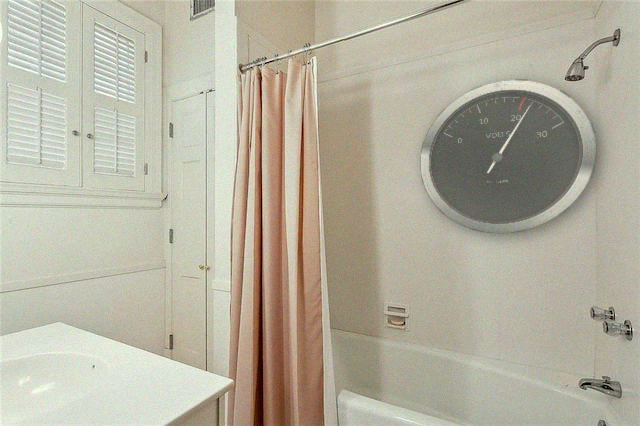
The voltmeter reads 22 V
